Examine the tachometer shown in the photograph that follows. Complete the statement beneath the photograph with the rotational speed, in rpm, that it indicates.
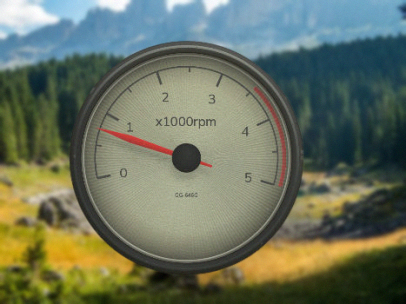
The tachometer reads 750 rpm
